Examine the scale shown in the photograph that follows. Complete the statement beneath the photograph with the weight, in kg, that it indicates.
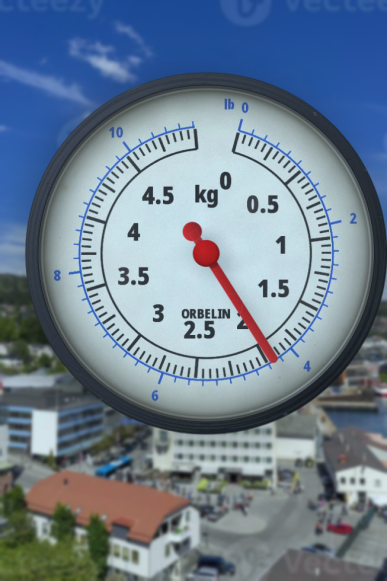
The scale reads 1.95 kg
